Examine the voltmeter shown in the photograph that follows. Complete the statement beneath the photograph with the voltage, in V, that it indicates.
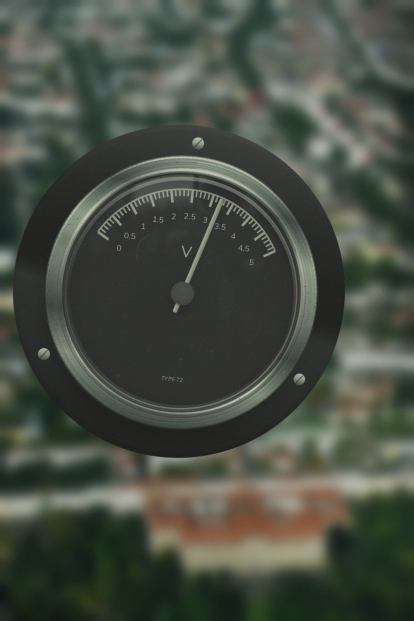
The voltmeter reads 3.2 V
